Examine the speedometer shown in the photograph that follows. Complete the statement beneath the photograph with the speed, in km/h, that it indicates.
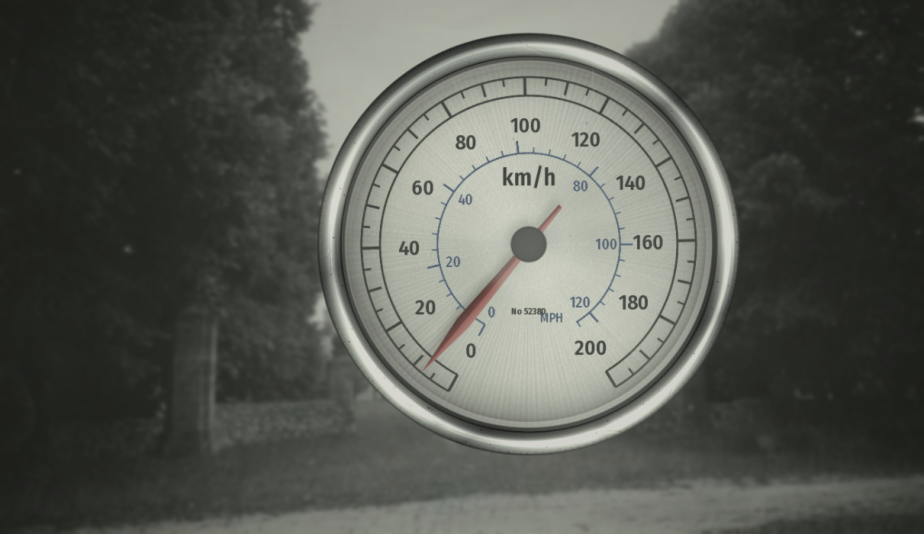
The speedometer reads 7.5 km/h
